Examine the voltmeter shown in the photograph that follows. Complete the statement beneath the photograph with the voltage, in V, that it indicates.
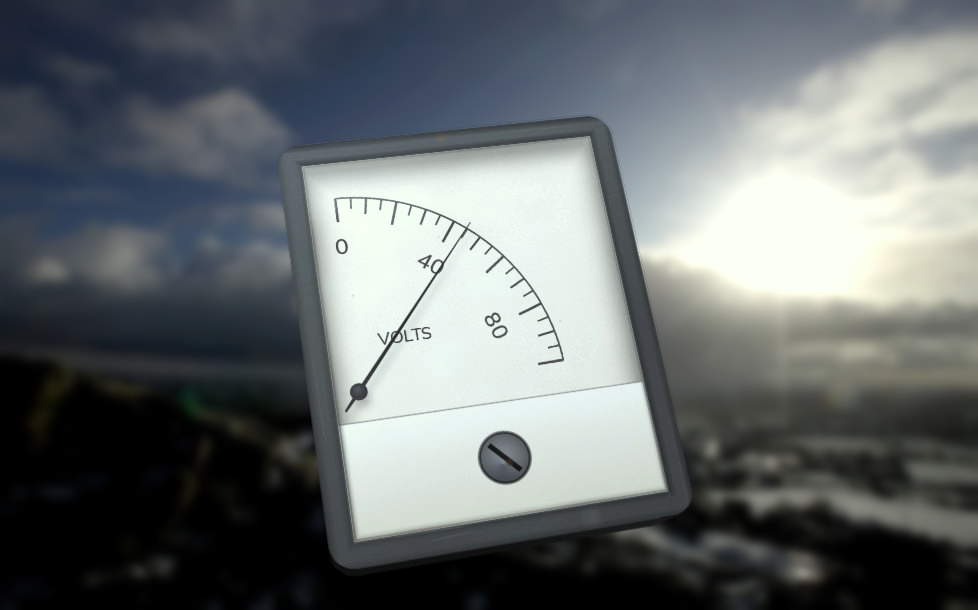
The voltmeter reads 45 V
